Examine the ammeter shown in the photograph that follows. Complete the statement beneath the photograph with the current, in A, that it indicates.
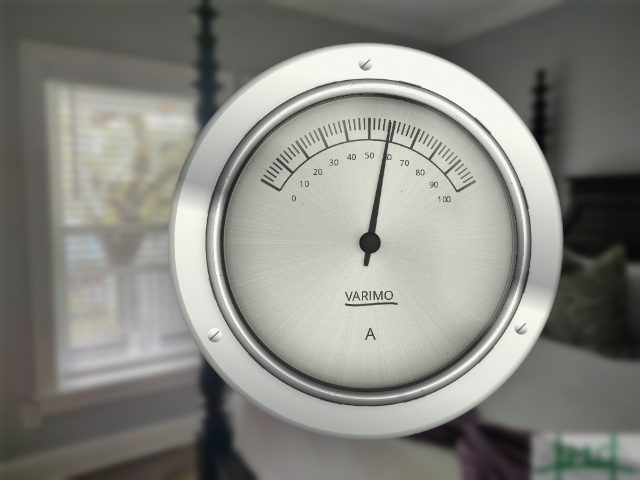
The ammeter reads 58 A
